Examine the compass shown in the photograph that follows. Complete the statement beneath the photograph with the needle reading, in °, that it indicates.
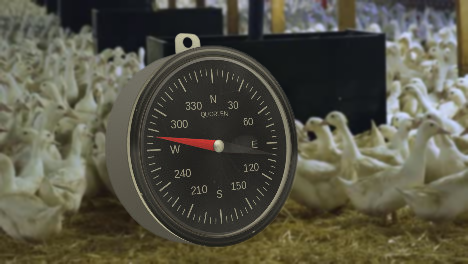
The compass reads 280 °
